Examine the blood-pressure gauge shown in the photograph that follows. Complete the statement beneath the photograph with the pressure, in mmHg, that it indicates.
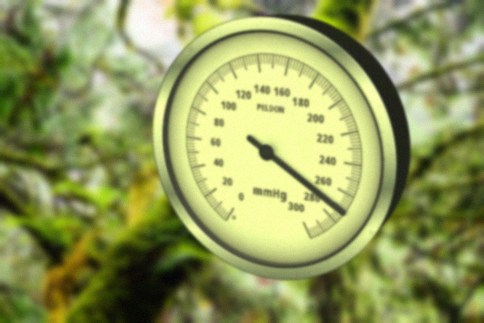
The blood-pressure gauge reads 270 mmHg
